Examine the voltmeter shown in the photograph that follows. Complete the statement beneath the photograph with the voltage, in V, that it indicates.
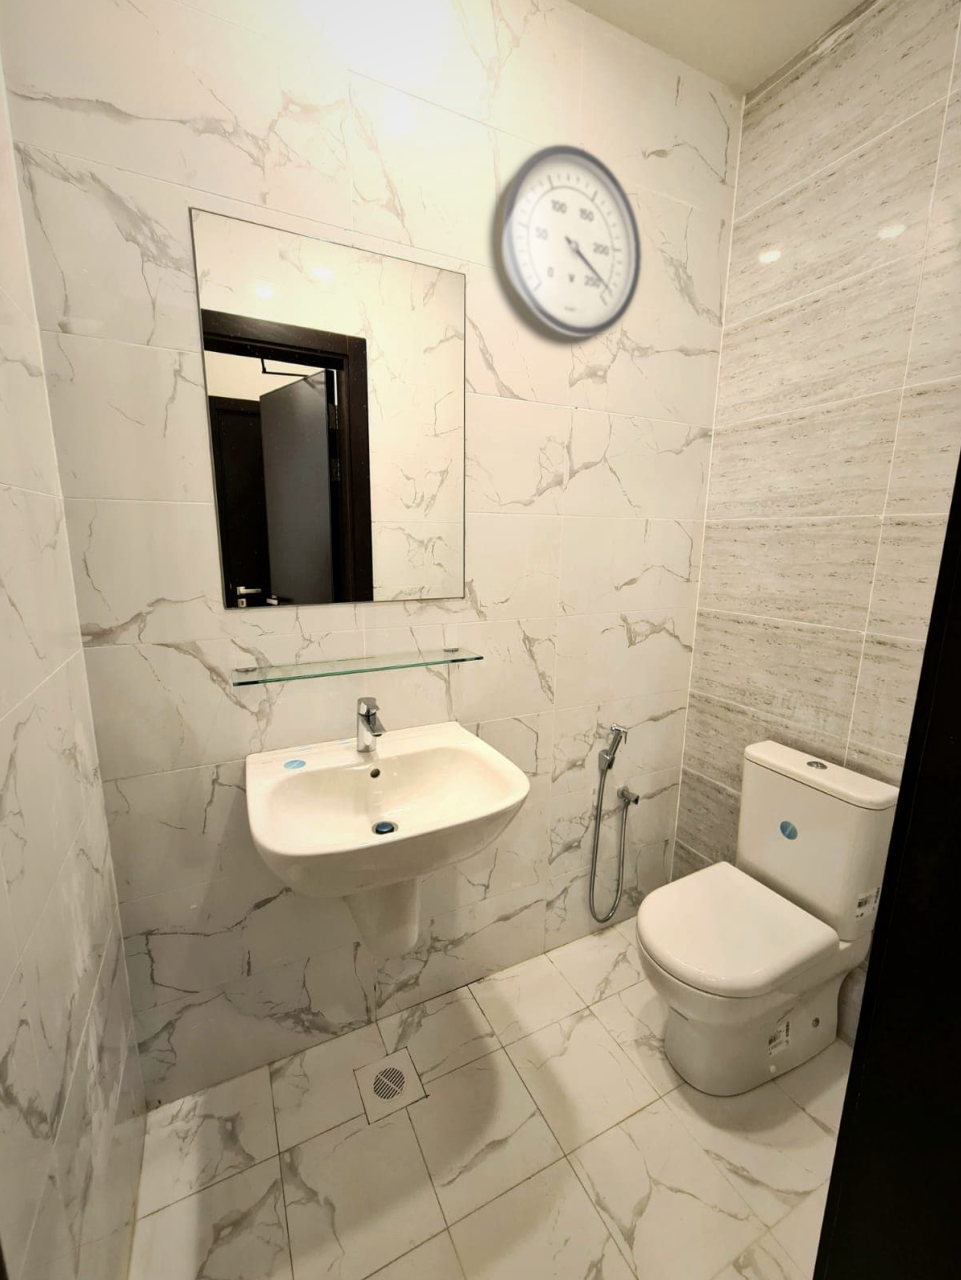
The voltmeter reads 240 V
